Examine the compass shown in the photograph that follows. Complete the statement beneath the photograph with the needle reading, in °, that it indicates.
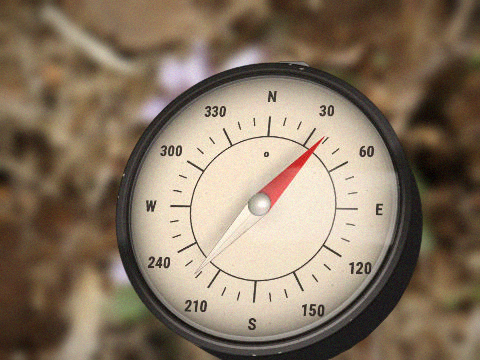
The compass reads 40 °
